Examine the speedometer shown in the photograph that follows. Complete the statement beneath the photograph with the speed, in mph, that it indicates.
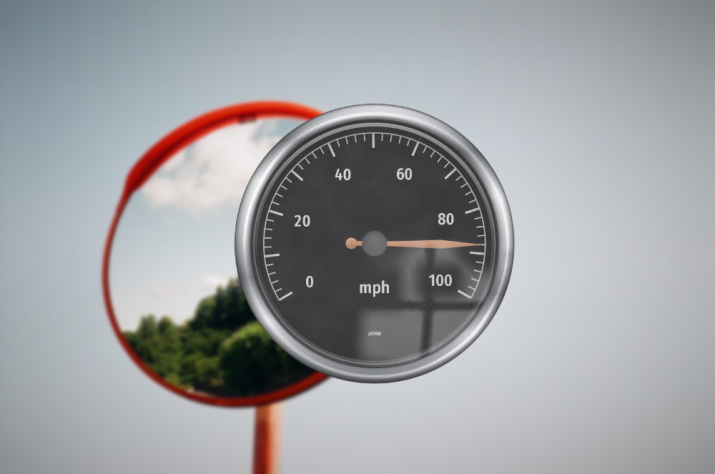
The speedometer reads 88 mph
